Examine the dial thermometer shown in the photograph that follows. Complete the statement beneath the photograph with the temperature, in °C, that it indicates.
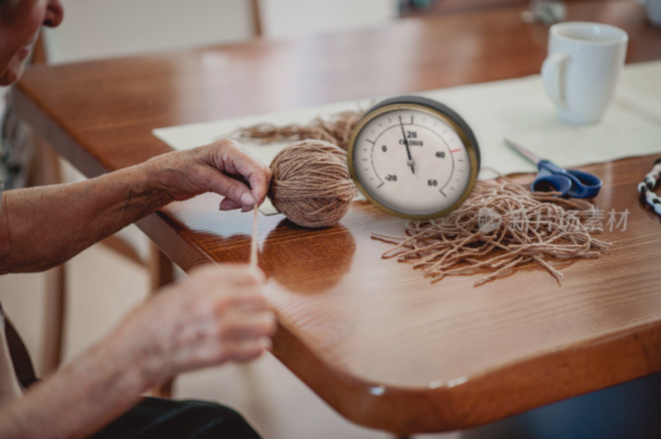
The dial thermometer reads 16 °C
